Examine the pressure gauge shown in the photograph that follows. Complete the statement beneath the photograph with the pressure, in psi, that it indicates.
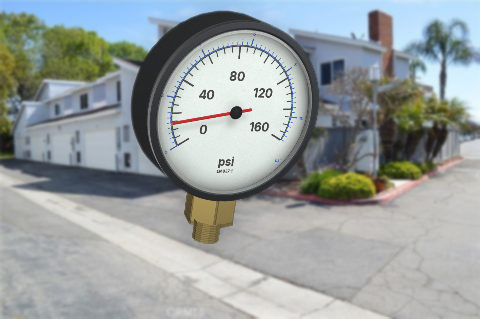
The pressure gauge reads 15 psi
